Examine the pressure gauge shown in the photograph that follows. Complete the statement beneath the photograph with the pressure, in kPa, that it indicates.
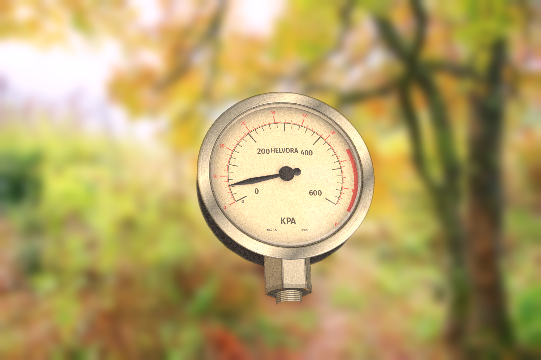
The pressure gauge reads 40 kPa
